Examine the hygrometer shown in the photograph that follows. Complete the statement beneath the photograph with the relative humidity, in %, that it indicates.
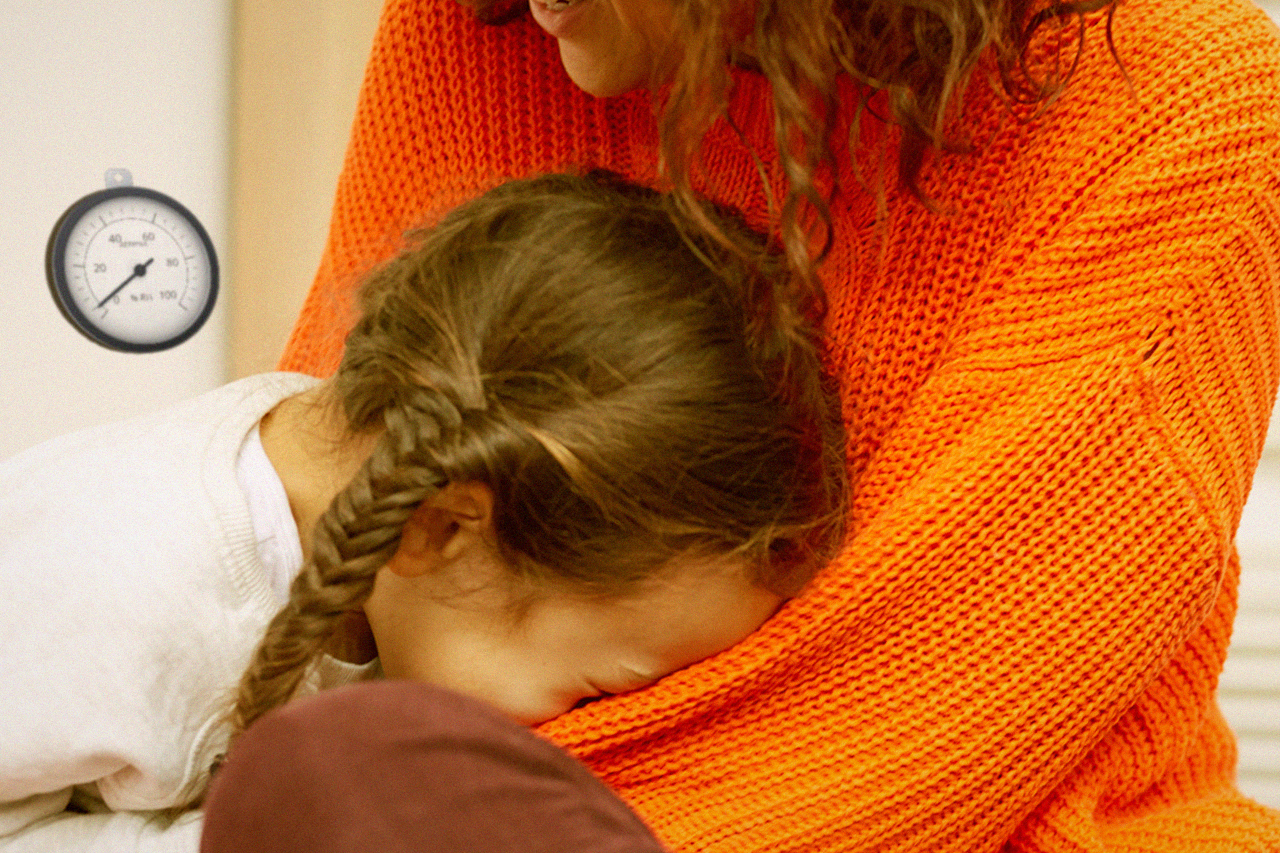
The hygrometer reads 4 %
